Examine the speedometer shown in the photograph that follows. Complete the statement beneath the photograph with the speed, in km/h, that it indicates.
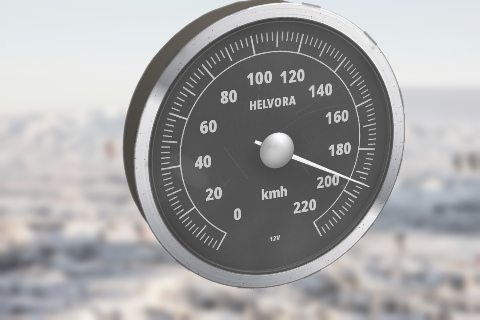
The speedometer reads 194 km/h
